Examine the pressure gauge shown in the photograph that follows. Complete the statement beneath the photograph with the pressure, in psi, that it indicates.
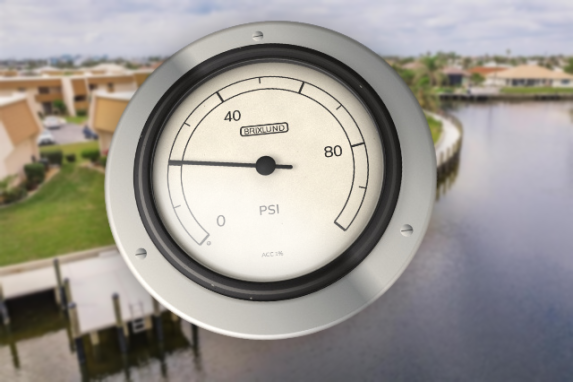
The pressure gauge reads 20 psi
